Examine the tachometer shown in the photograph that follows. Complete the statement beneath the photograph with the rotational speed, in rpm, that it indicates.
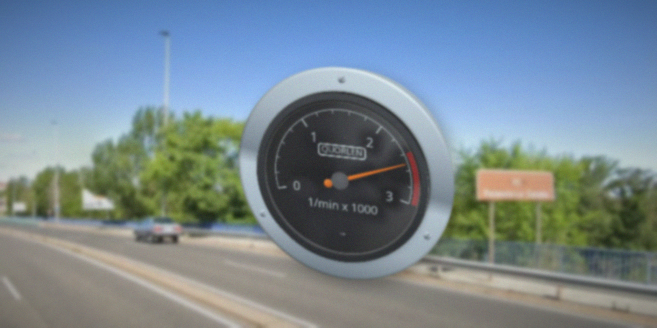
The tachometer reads 2500 rpm
